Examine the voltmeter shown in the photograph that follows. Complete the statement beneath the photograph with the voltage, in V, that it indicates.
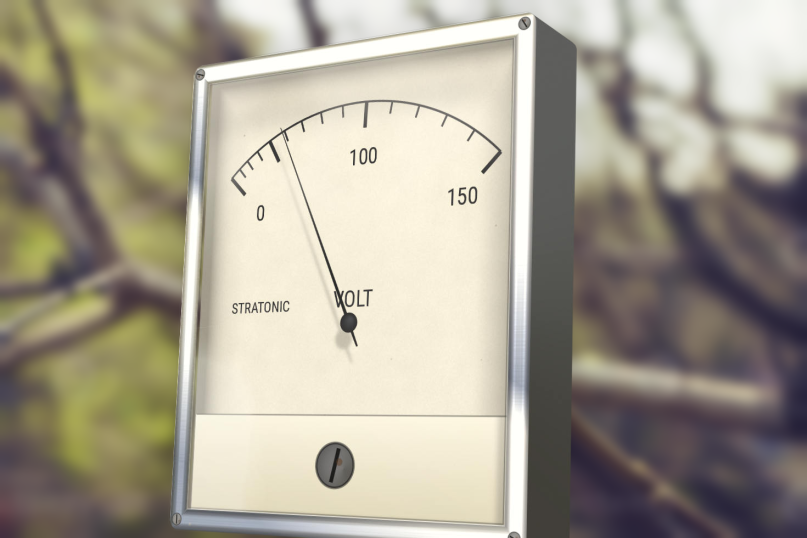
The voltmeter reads 60 V
